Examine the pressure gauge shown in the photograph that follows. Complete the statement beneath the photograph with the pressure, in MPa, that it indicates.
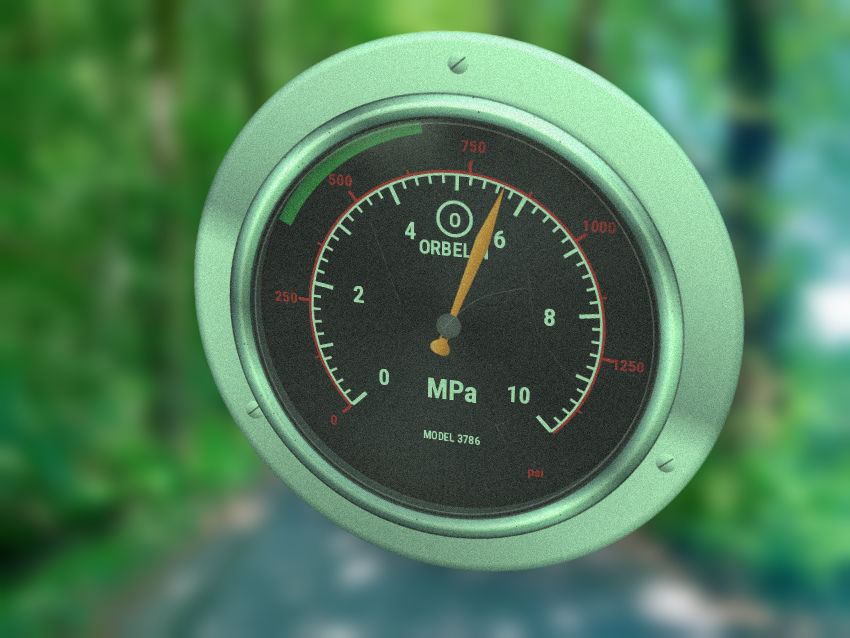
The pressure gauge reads 5.7 MPa
